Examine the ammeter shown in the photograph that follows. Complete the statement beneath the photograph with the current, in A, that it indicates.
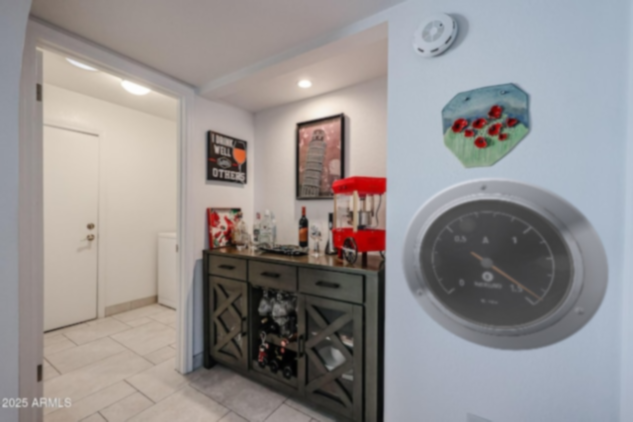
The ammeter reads 1.45 A
